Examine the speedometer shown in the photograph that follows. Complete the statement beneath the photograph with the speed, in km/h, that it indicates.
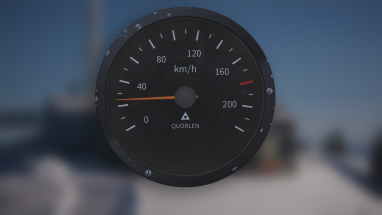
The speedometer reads 25 km/h
